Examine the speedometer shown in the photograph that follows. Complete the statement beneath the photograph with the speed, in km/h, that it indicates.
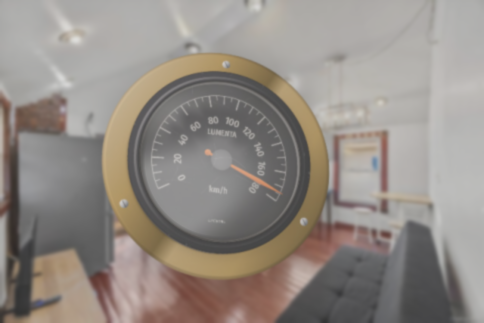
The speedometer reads 175 km/h
